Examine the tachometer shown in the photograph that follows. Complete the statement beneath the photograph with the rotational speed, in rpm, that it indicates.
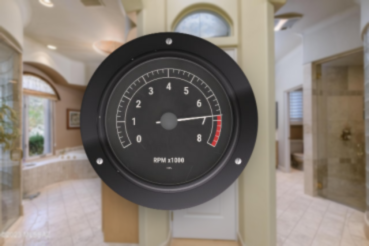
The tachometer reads 6800 rpm
